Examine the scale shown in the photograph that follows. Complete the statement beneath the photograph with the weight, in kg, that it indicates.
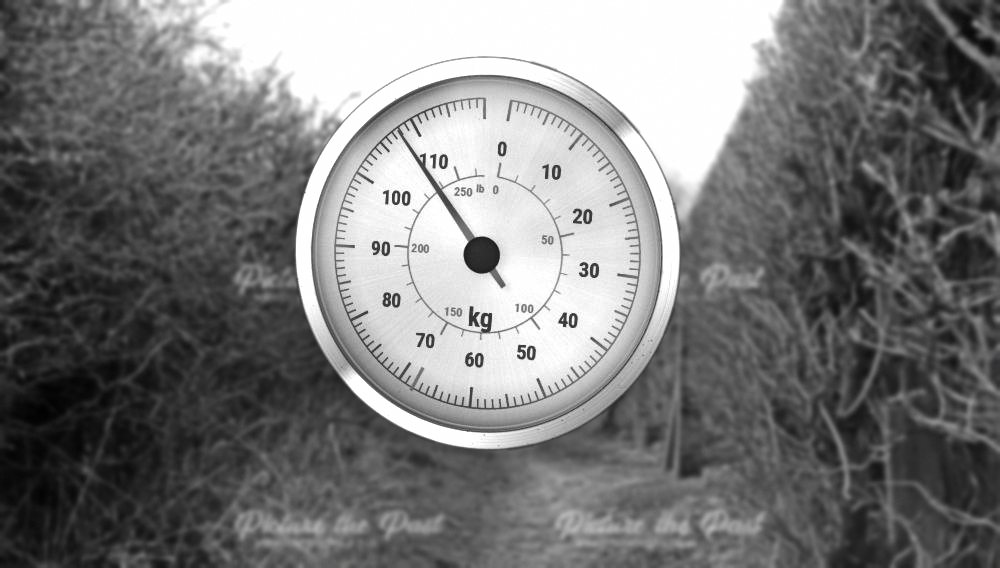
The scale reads 108 kg
